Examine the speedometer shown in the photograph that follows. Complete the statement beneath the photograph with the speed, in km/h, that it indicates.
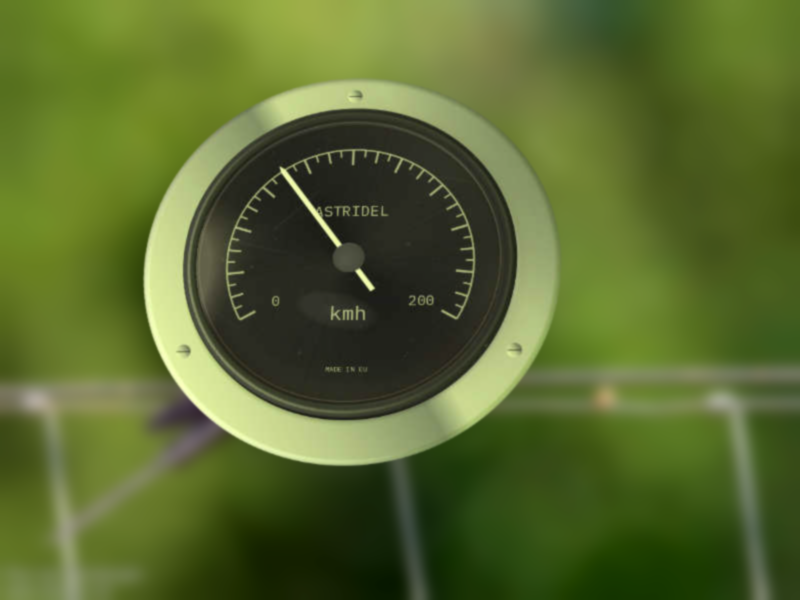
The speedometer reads 70 km/h
